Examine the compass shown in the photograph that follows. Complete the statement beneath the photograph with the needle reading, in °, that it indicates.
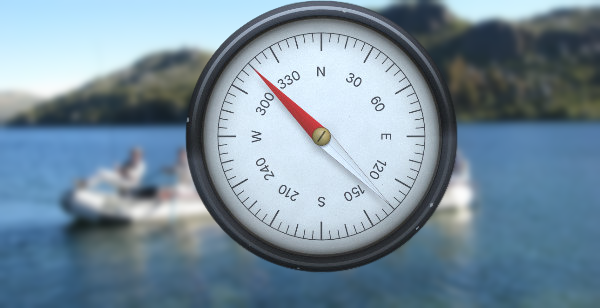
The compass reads 315 °
